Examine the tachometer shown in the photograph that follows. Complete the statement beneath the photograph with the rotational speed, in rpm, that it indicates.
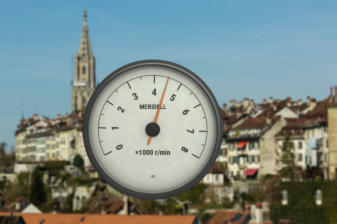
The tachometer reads 4500 rpm
